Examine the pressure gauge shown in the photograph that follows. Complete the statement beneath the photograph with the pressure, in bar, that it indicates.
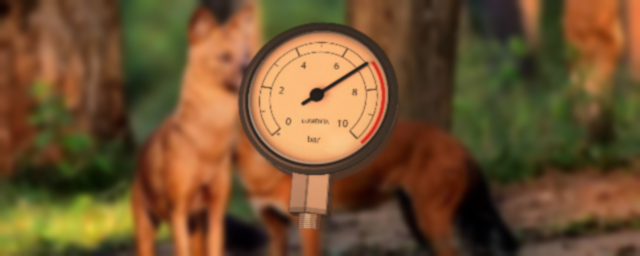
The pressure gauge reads 7 bar
